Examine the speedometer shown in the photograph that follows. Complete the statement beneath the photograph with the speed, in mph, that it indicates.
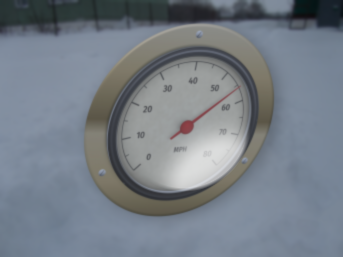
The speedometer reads 55 mph
